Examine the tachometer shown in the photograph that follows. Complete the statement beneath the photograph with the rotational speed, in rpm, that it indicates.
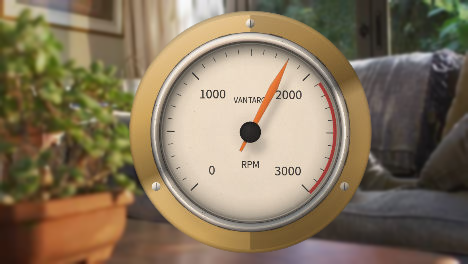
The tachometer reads 1800 rpm
